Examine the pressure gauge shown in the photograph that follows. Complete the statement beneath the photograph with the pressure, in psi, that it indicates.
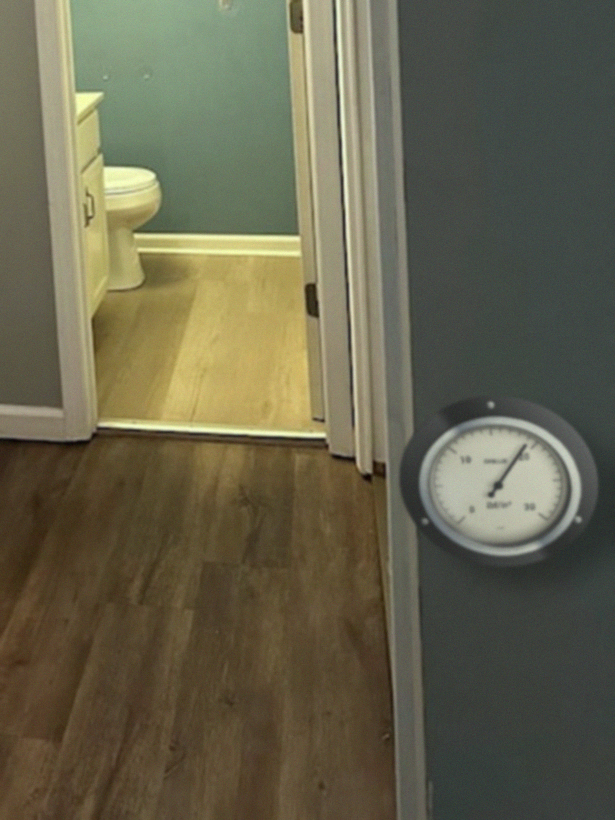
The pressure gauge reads 19 psi
